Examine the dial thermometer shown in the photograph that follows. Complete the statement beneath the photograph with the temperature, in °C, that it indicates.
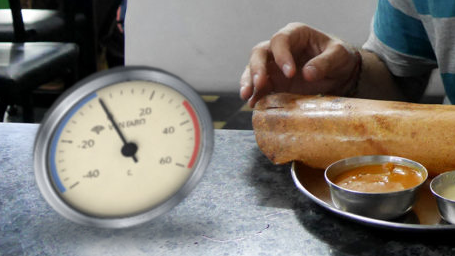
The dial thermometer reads 0 °C
